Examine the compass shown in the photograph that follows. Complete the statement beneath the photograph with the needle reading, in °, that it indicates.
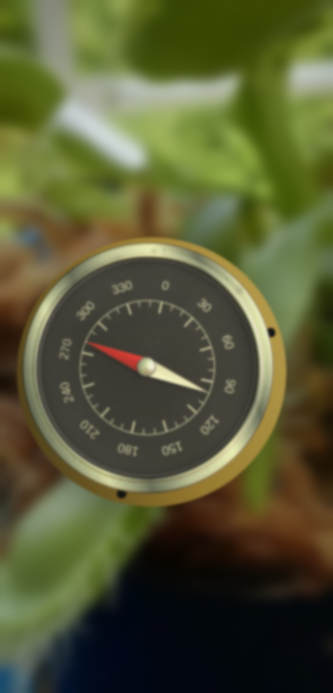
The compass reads 280 °
